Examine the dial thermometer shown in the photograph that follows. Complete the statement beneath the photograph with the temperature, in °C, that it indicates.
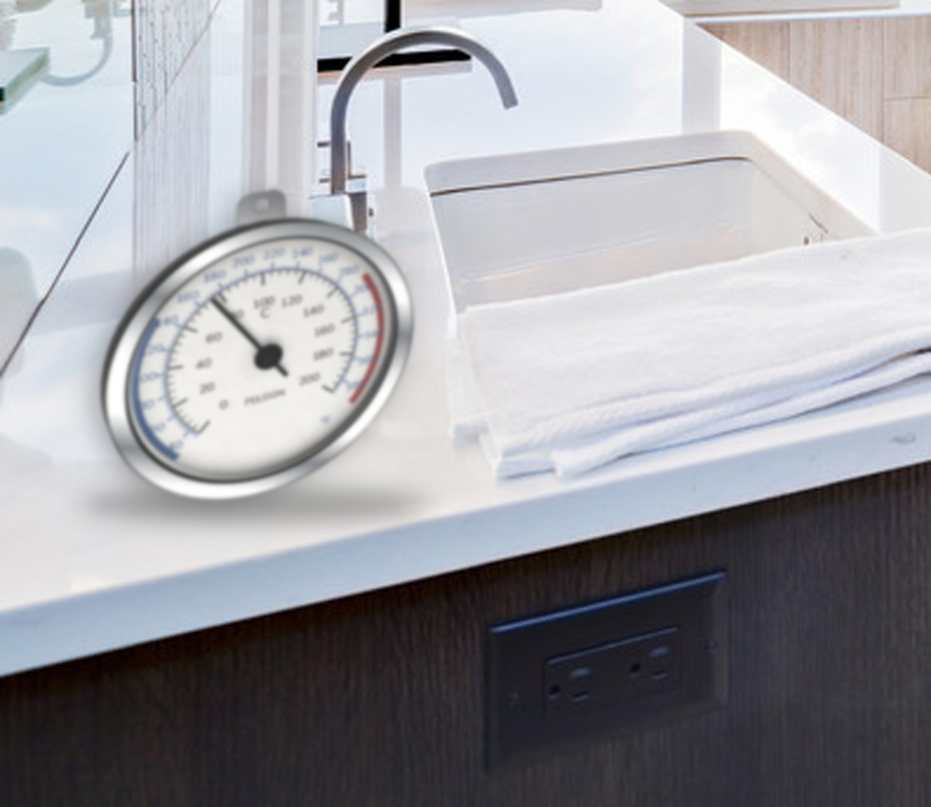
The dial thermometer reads 76 °C
